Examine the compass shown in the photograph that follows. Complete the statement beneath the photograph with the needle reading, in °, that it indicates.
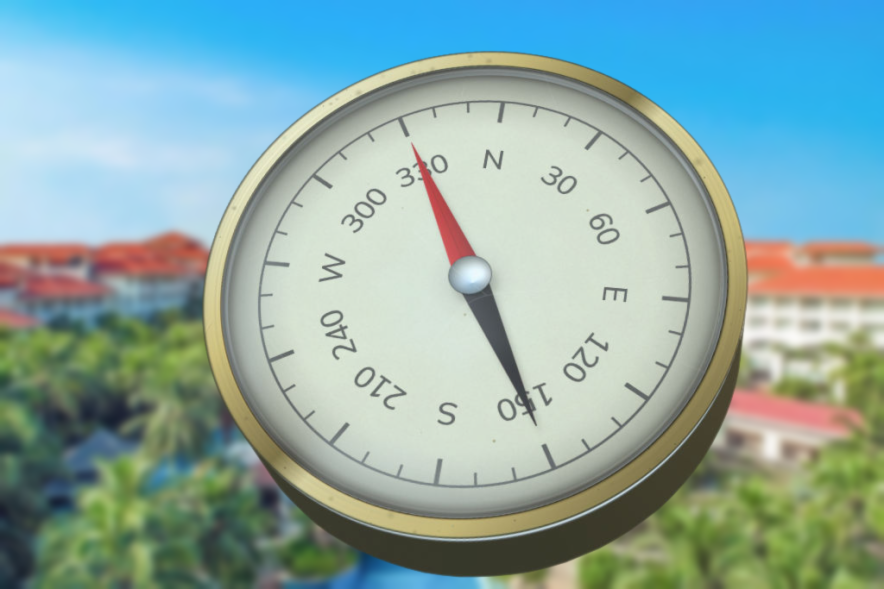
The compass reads 330 °
